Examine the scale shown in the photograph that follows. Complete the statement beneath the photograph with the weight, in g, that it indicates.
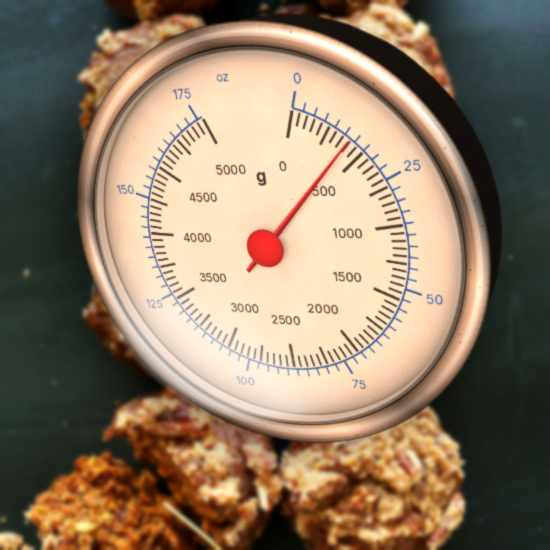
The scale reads 400 g
